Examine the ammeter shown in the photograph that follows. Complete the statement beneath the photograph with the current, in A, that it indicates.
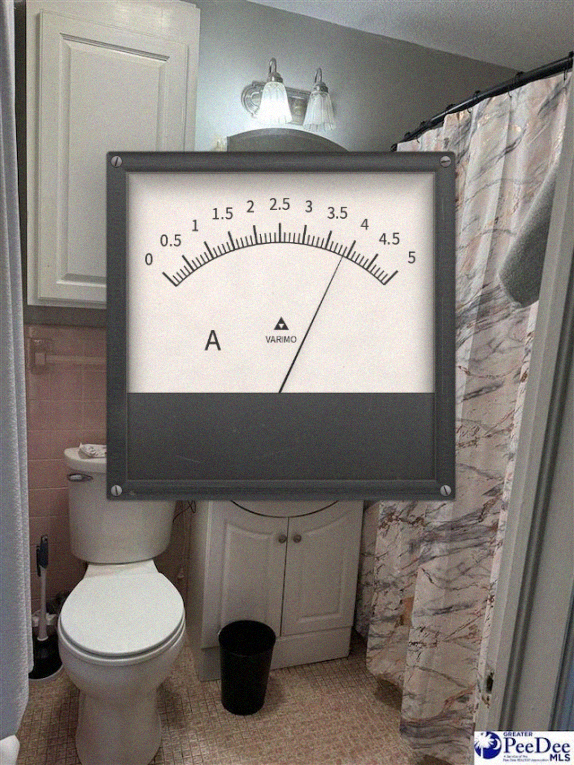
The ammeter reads 3.9 A
